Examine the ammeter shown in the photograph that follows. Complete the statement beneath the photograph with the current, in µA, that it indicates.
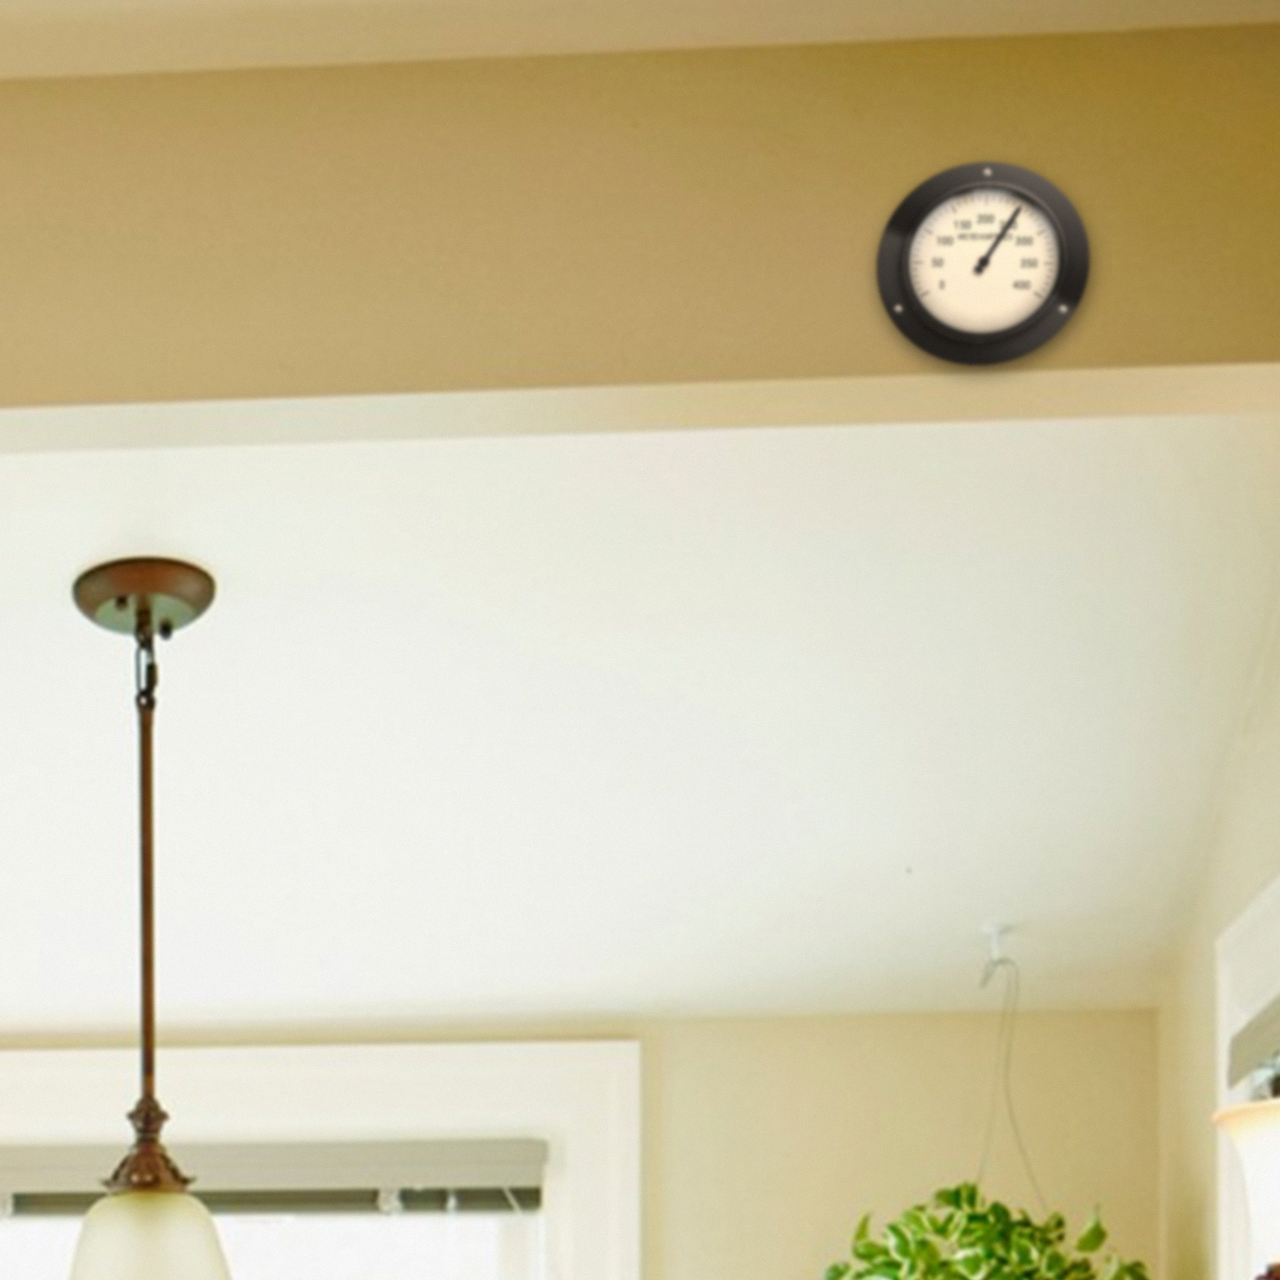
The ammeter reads 250 µA
